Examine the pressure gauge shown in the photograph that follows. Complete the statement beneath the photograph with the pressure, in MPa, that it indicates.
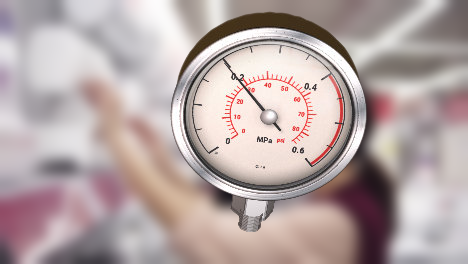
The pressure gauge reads 0.2 MPa
